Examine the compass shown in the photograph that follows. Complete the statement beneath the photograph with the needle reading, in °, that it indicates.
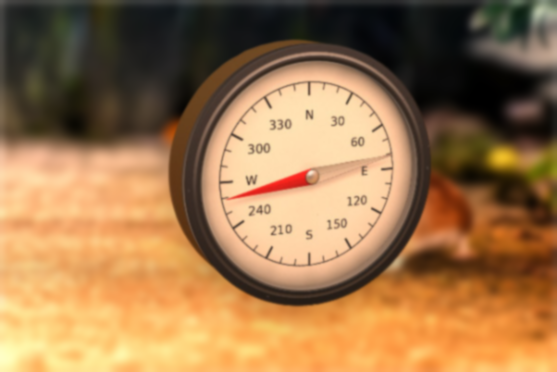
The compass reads 260 °
